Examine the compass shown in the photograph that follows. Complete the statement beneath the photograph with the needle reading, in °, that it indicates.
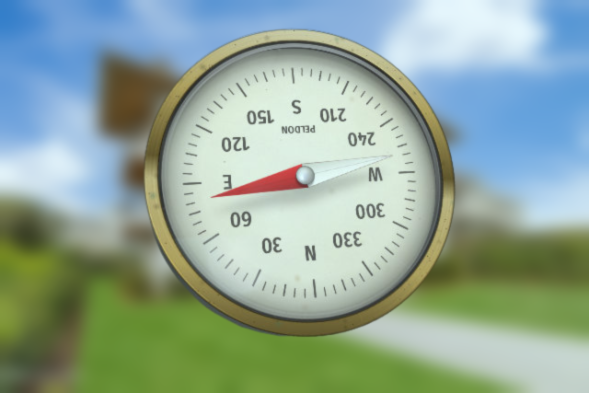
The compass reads 80 °
